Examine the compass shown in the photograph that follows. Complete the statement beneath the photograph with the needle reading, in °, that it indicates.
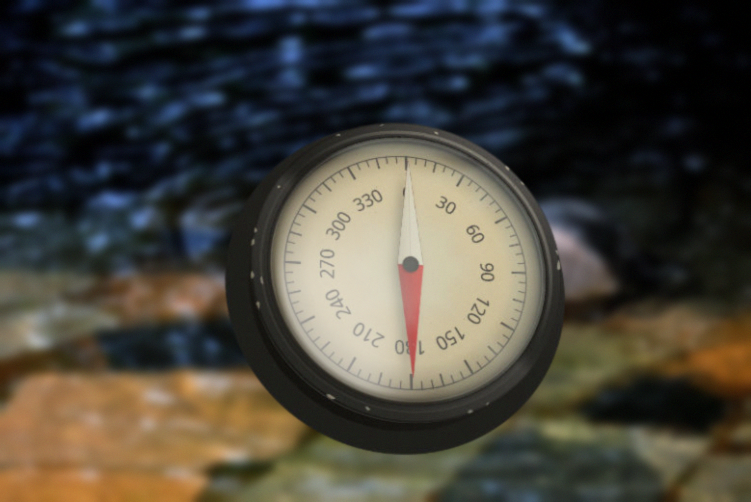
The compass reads 180 °
